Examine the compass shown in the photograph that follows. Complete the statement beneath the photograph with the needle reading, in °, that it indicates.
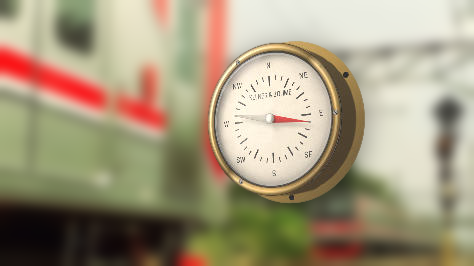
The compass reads 100 °
